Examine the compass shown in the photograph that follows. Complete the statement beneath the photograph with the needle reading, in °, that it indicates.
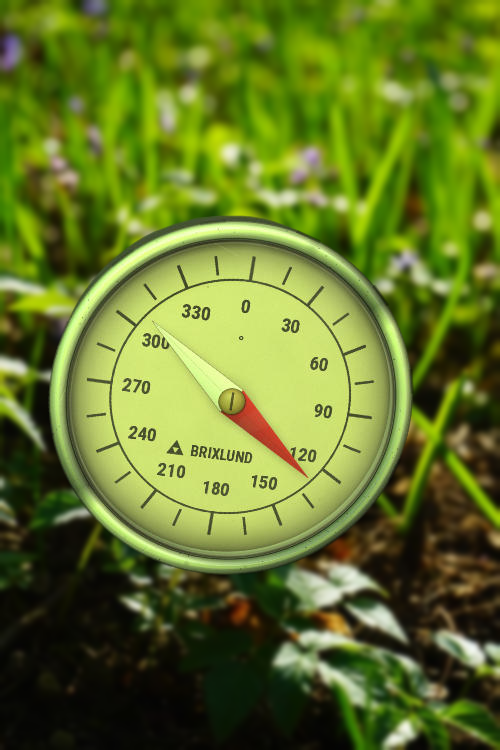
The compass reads 127.5 °
